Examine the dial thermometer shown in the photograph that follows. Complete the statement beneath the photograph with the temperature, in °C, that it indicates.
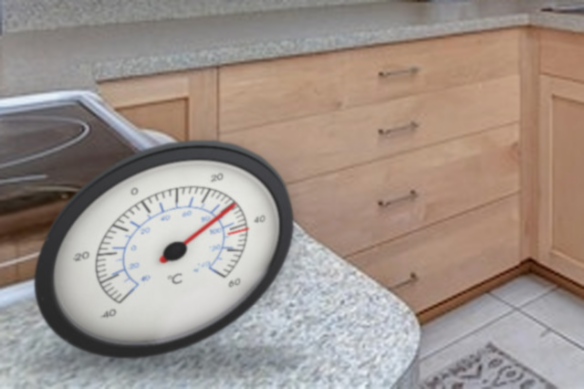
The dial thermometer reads 30 °C
